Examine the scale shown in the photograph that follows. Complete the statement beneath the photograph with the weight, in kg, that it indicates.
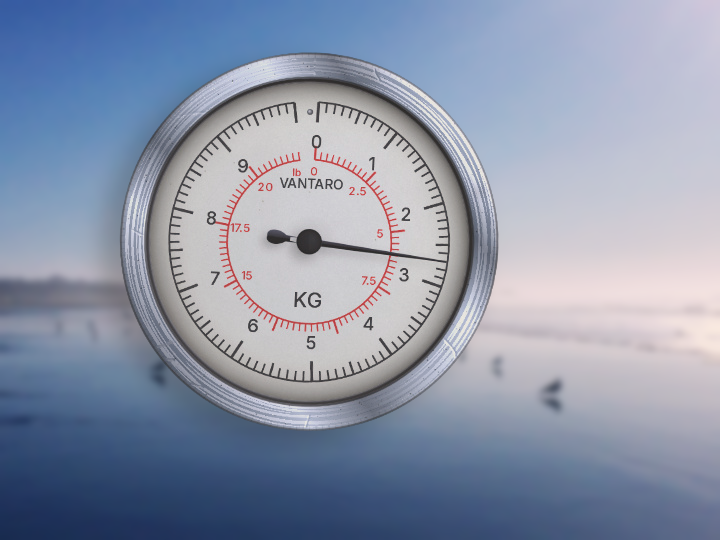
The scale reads 2.7 kg
